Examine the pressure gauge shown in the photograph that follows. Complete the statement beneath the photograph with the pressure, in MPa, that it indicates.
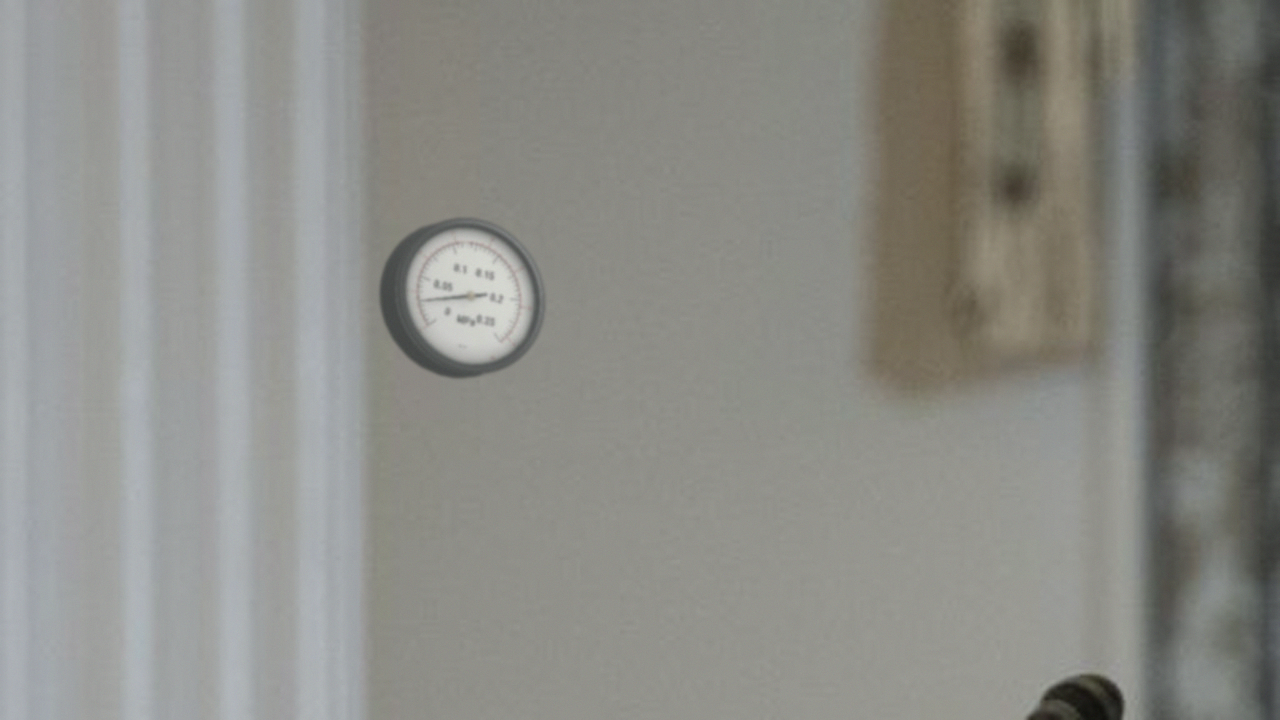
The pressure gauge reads 0.025 MPa
